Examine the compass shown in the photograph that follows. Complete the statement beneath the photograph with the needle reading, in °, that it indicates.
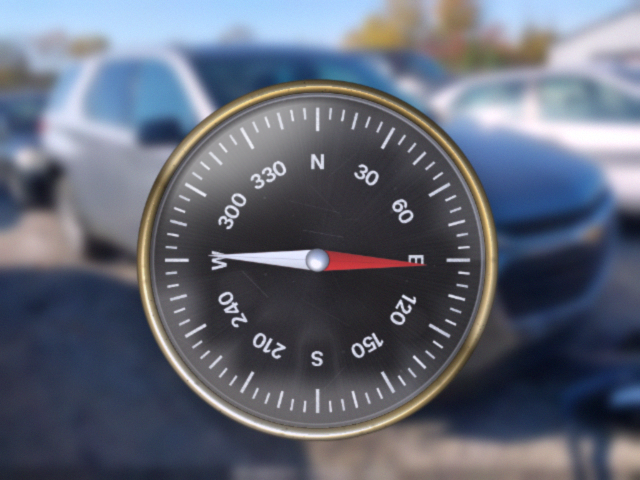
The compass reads 92.5 °
